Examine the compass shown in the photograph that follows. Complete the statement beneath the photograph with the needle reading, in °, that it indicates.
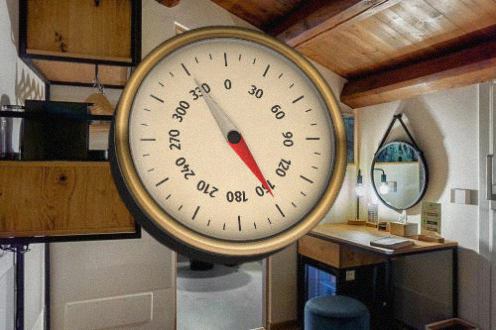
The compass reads 150 °
